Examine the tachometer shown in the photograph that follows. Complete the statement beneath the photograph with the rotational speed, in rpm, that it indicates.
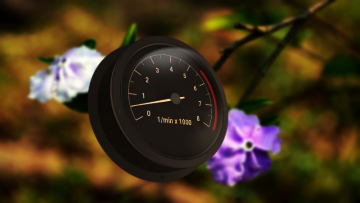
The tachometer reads 500 rpm
